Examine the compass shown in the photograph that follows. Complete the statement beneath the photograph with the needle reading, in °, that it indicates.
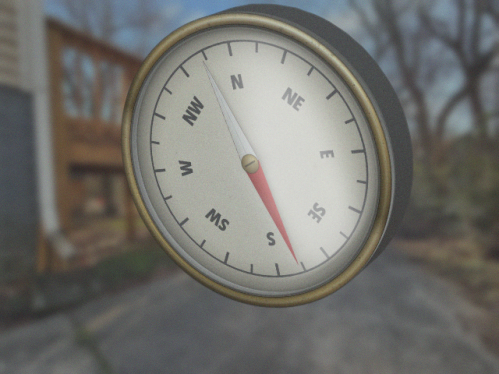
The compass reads 165 °
